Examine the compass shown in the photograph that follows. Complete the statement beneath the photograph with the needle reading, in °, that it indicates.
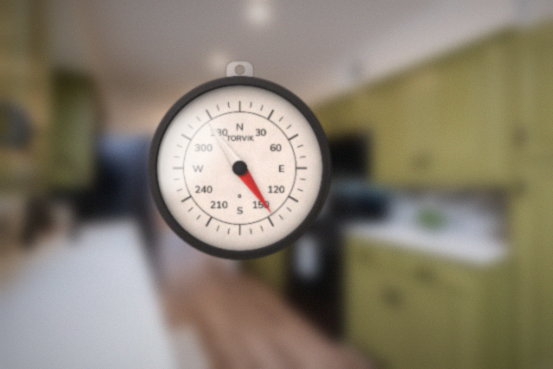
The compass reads 145 °
